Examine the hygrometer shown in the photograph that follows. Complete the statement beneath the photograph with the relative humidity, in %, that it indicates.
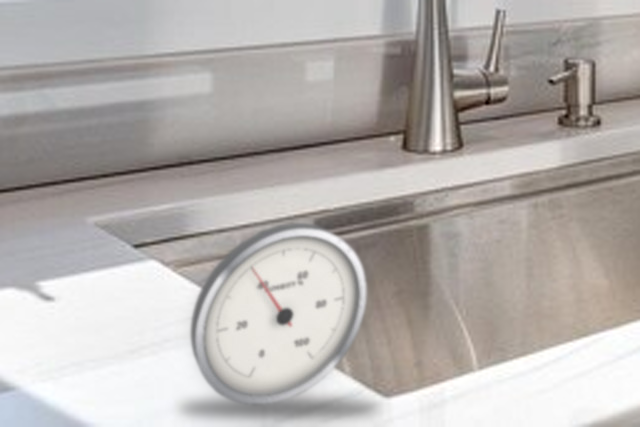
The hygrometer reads 40 %
